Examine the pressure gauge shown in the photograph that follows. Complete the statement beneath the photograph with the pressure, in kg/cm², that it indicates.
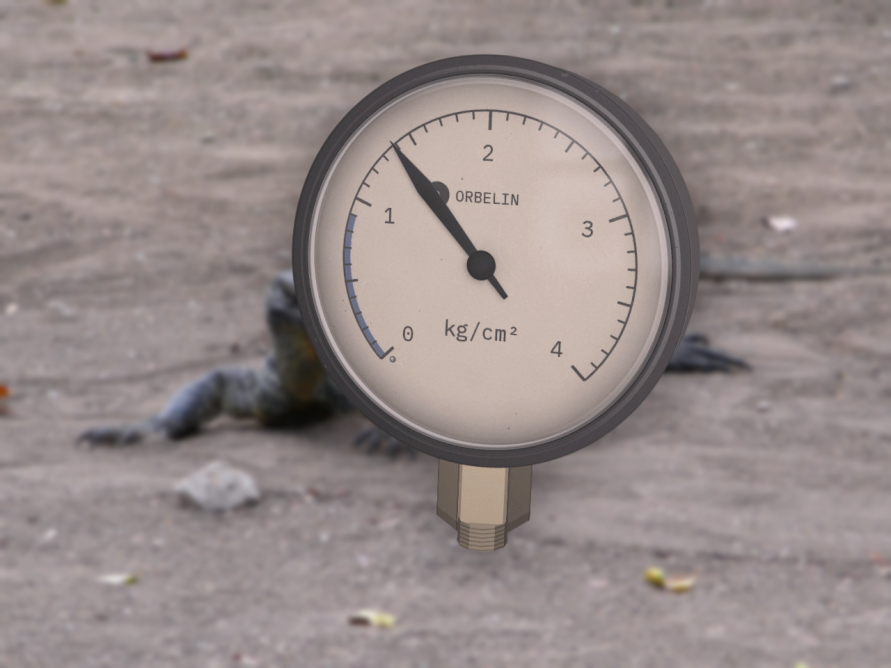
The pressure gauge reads 1.4 kg/cm²
